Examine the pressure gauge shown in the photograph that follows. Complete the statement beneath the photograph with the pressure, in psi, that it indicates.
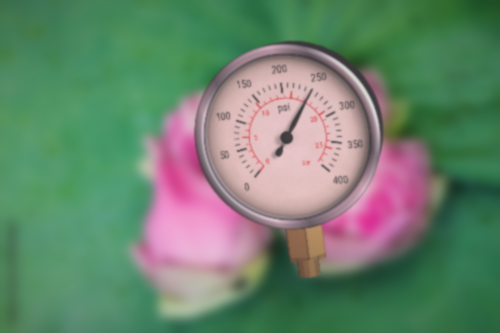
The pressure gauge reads 250 psi
